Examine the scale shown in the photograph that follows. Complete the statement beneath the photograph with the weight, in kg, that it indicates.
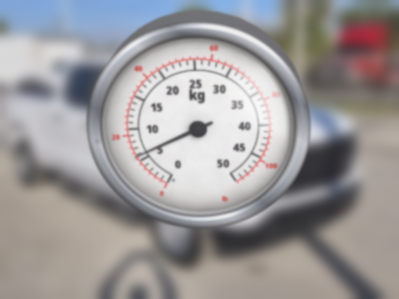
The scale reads 6 kg
